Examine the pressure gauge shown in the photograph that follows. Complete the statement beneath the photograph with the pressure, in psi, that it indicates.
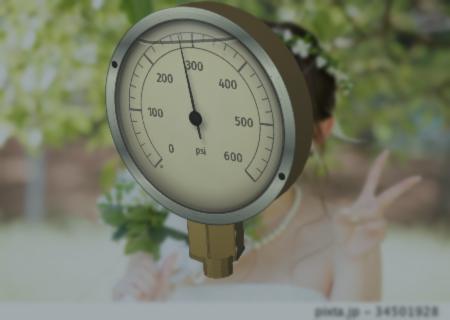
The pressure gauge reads 280 psi
